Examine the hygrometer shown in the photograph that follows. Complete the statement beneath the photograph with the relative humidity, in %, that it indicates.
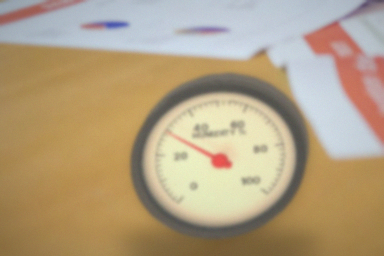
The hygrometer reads 30 %
